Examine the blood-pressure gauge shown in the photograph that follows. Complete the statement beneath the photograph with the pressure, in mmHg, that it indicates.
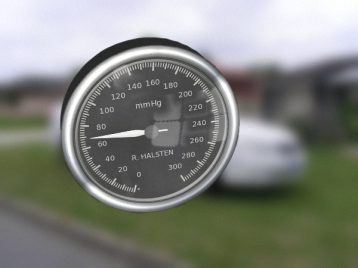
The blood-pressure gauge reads 70 mmHg
